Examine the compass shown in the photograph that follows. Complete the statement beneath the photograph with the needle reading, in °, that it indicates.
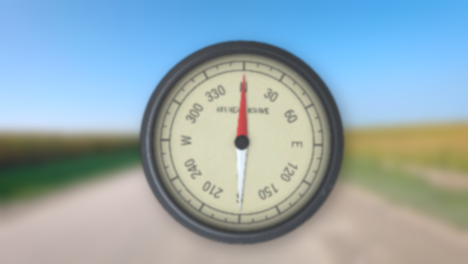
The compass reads 0 °
